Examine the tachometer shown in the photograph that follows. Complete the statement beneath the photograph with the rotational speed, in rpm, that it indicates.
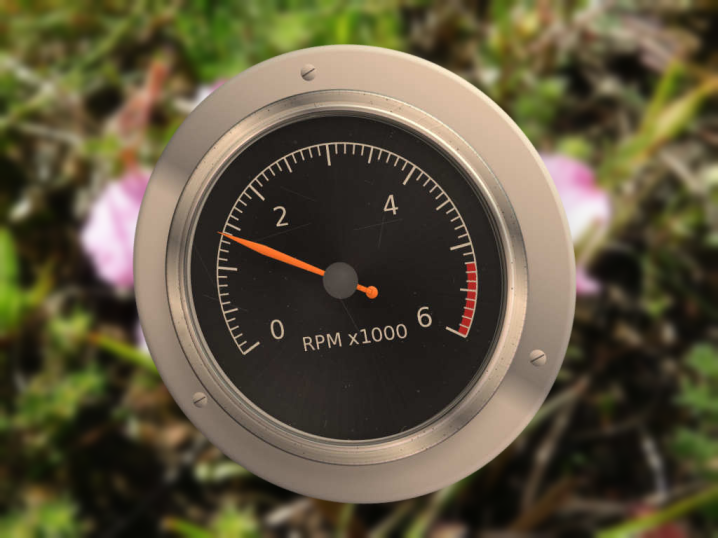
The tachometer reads 1400 rpm
